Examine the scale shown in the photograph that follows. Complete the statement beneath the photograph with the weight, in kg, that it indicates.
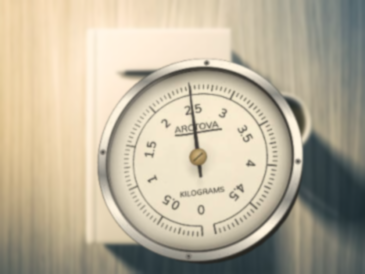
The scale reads 2.5 kg
